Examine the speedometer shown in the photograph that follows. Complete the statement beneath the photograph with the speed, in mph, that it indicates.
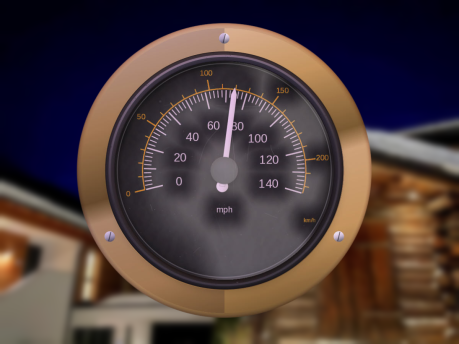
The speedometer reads 74 mph
